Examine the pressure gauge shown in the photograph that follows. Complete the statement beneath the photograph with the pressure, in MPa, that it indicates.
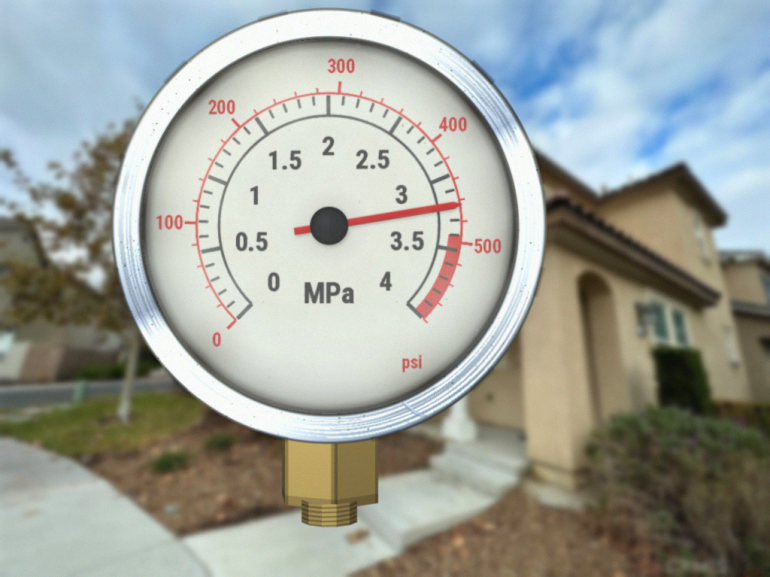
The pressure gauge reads 3.2 MPa
